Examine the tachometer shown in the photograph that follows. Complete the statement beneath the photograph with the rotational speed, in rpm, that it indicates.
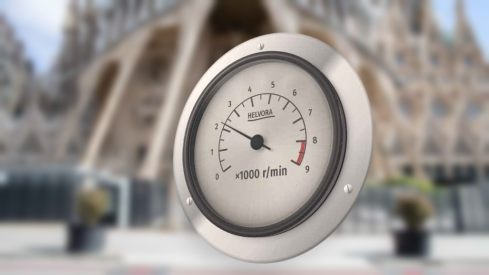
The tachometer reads 2250 rpm
